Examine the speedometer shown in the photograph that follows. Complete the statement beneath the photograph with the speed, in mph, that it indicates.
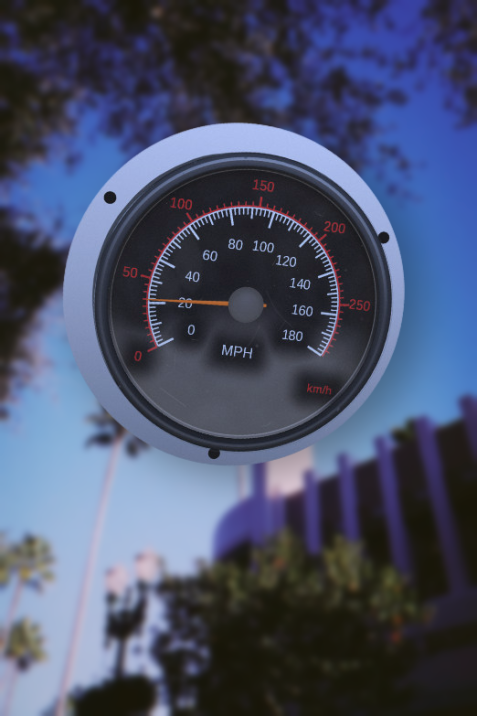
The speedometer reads 22 mph
